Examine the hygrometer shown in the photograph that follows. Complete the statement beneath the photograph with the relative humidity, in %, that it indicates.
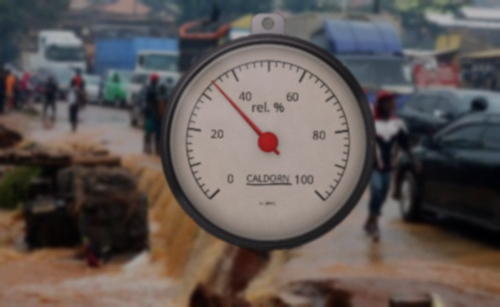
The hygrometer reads 34 %
